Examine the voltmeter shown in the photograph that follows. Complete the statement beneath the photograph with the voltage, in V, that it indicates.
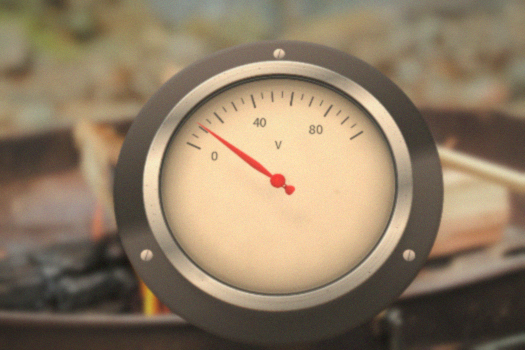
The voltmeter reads 10 V
